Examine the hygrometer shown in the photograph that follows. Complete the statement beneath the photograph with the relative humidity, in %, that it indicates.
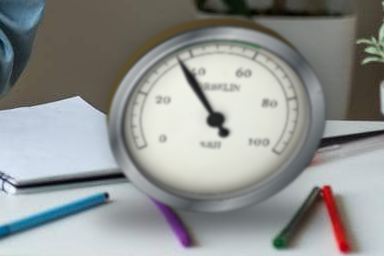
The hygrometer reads 36 %
